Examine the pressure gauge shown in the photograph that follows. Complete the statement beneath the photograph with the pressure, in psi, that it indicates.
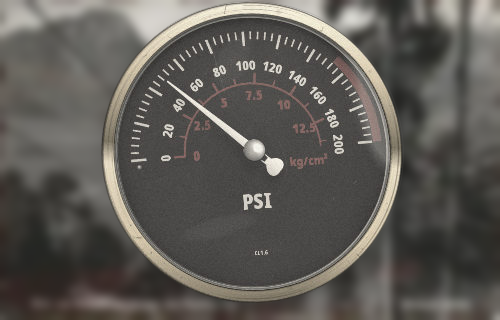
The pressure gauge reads 48 psi
